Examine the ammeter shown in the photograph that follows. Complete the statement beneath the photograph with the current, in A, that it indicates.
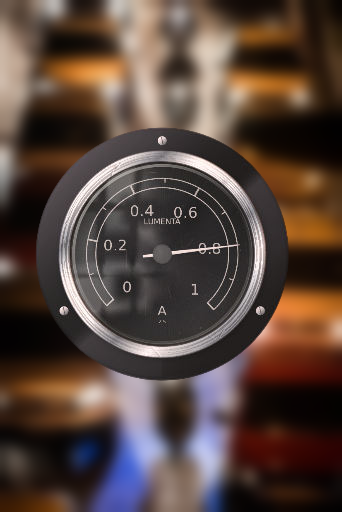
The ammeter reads 0.8 A
